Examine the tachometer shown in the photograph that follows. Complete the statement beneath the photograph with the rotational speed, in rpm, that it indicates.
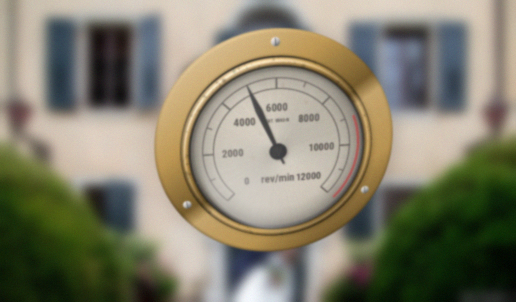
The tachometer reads 5000 rpm
